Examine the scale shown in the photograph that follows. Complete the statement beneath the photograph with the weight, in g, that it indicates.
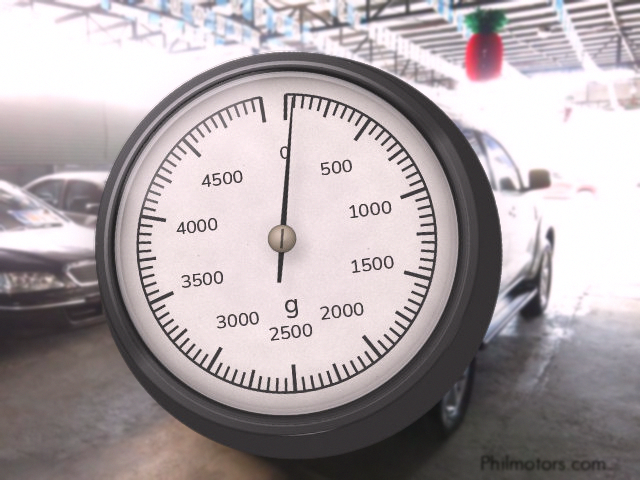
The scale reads 50 g
